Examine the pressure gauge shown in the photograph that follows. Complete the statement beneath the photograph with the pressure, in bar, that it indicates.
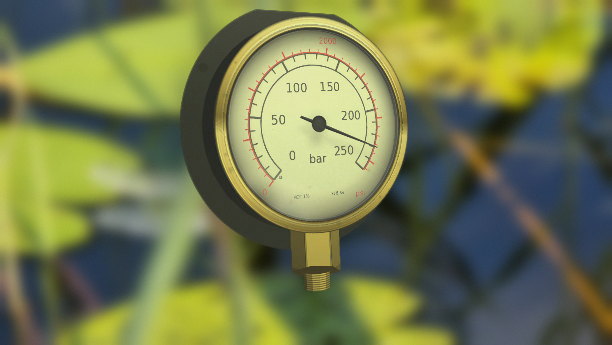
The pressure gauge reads 230 bar
